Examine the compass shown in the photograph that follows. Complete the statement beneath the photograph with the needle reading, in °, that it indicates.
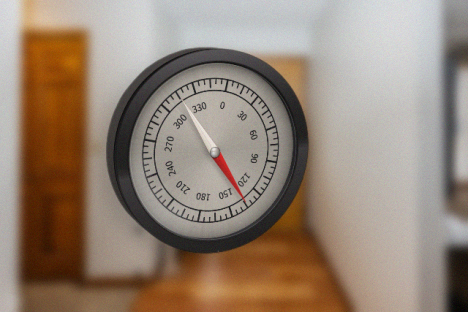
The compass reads 135 °
